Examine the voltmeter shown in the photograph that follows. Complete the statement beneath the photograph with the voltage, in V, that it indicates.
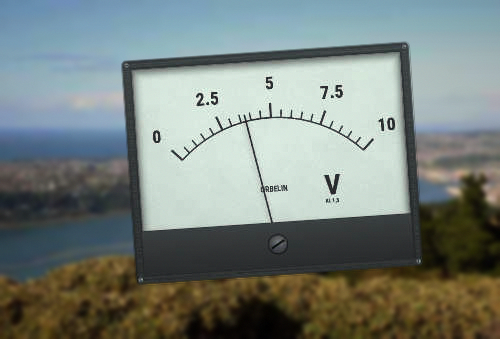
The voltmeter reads 3.75 V
